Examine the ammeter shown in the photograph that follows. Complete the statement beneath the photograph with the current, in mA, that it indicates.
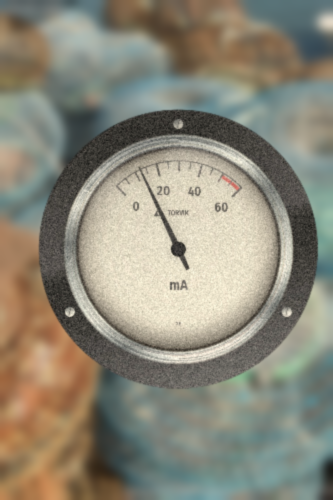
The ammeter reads 12.5 mA
